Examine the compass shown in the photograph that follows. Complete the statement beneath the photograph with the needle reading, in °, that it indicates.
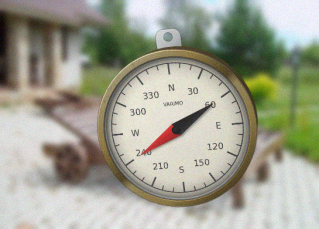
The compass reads 240 °
